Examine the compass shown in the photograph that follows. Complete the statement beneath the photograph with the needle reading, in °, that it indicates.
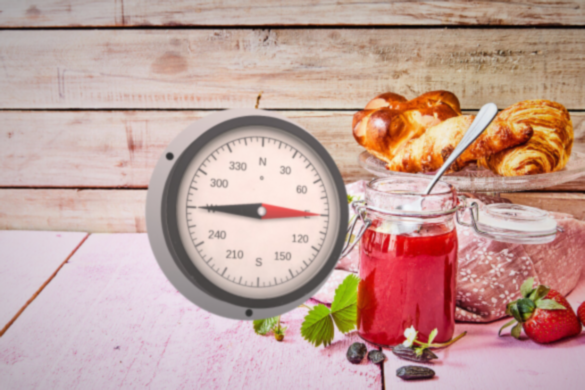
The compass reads 90 °
